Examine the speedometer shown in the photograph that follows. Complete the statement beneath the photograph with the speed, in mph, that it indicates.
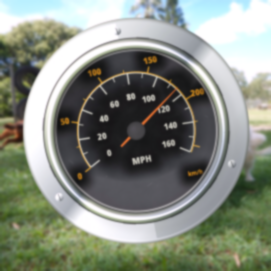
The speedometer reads 115 mph
